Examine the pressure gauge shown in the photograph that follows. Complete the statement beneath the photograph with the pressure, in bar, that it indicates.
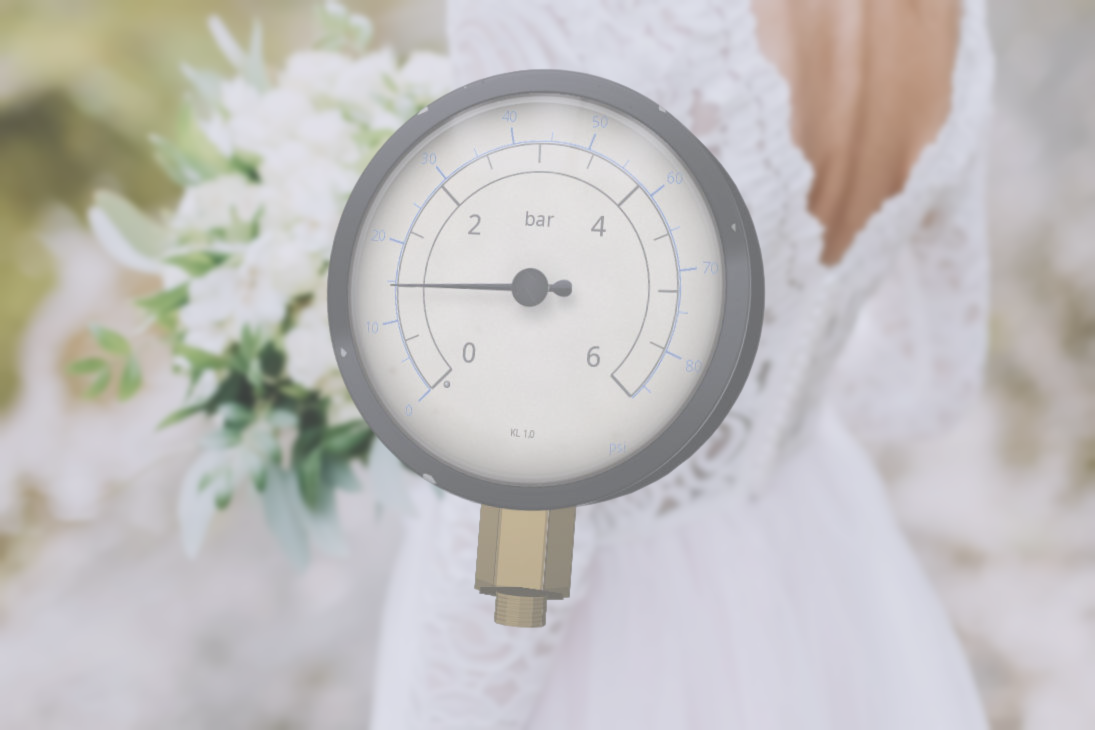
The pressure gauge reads 1 bar
